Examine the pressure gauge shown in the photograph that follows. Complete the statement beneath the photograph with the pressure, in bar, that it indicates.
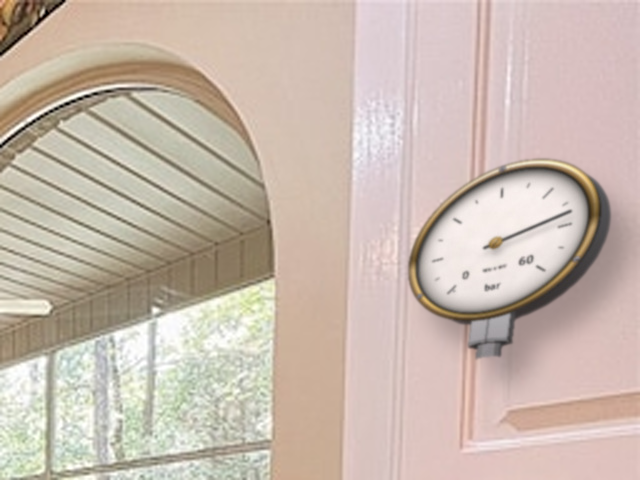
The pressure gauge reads 47.5 bar
